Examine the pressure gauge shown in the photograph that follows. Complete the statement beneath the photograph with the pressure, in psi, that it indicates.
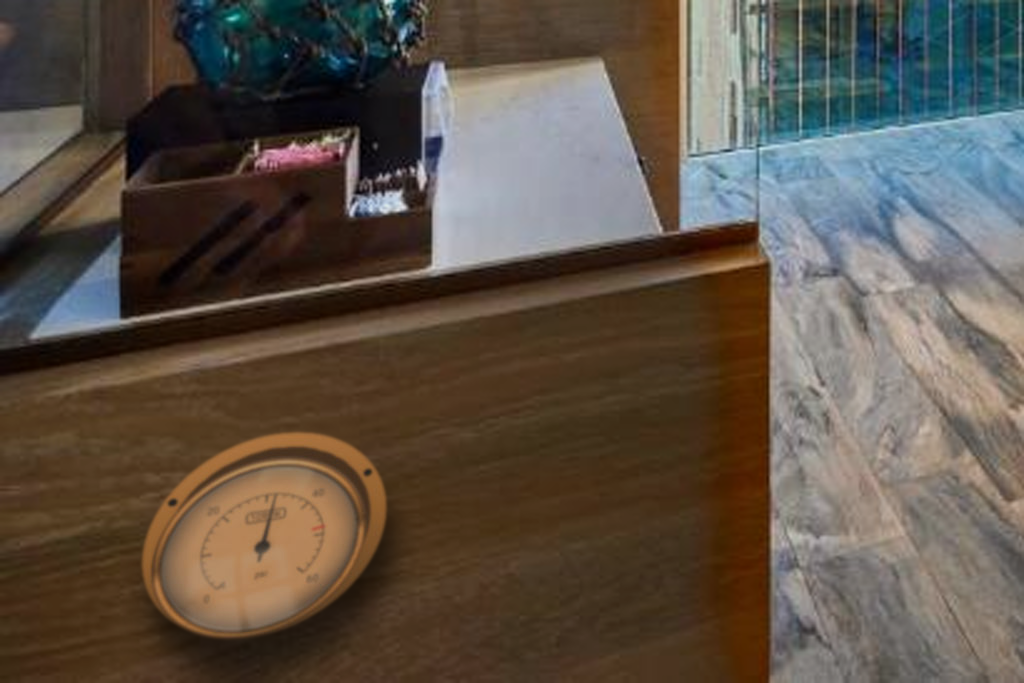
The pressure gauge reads 32 psi
